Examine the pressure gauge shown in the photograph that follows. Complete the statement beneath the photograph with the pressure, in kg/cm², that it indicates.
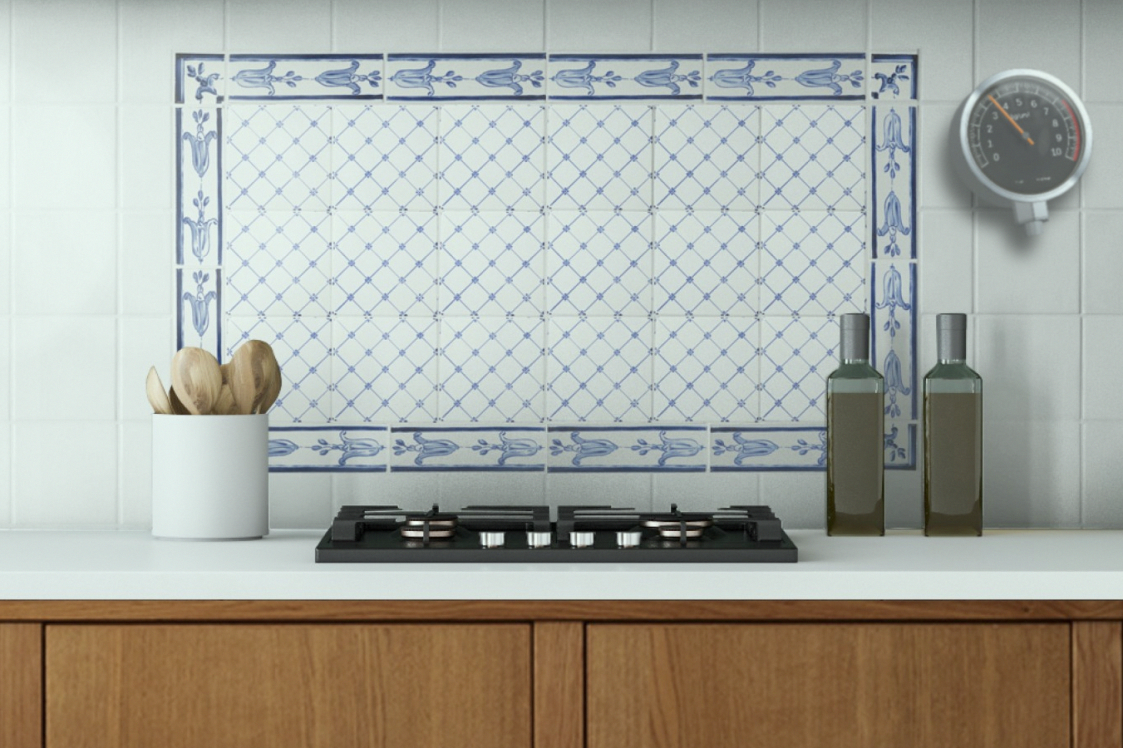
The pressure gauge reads 3.5 kg/cm²
